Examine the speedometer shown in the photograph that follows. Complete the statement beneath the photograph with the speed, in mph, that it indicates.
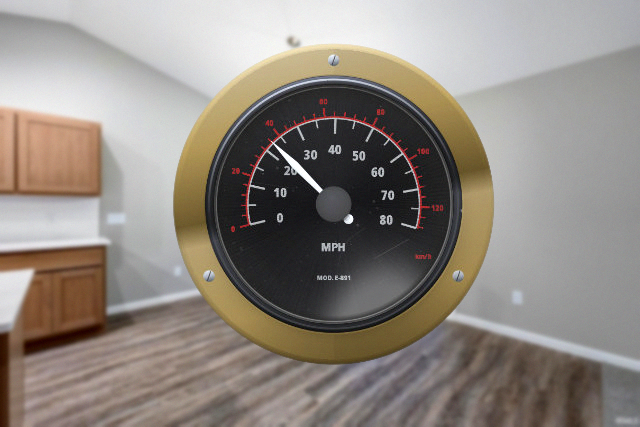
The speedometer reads 22.5 mph
